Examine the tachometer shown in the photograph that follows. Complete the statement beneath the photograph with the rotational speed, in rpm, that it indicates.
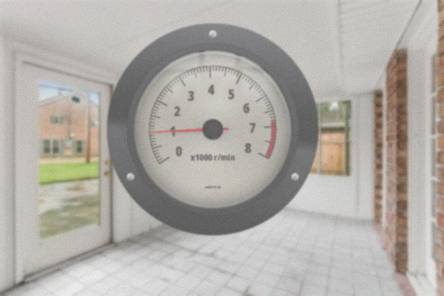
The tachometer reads 1000 rpm
